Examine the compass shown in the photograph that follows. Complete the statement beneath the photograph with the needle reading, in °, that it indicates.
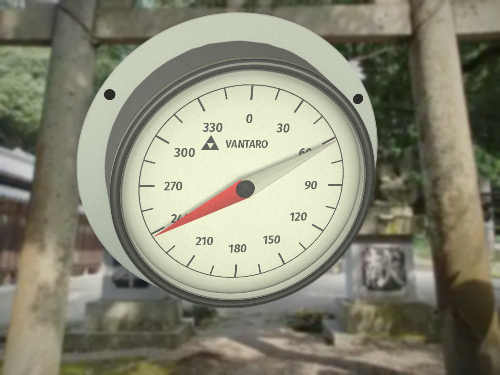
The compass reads 240 °
